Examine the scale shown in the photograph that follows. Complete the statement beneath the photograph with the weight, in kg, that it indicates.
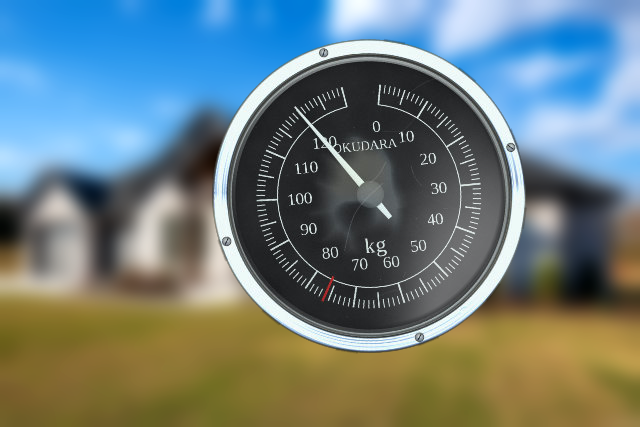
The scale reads 120 kg
